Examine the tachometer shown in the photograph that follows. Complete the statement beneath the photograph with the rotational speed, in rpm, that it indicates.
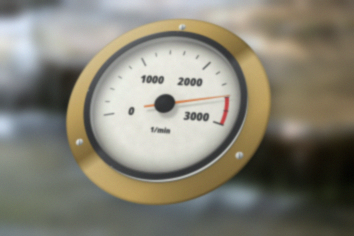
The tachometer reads 2600 rpm
